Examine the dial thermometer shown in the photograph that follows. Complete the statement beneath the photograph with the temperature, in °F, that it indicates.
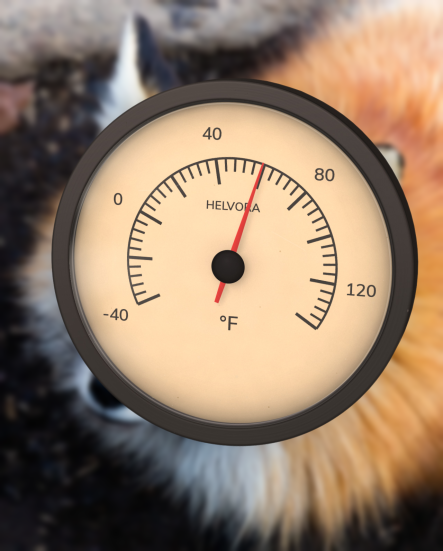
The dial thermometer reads 60 °F
